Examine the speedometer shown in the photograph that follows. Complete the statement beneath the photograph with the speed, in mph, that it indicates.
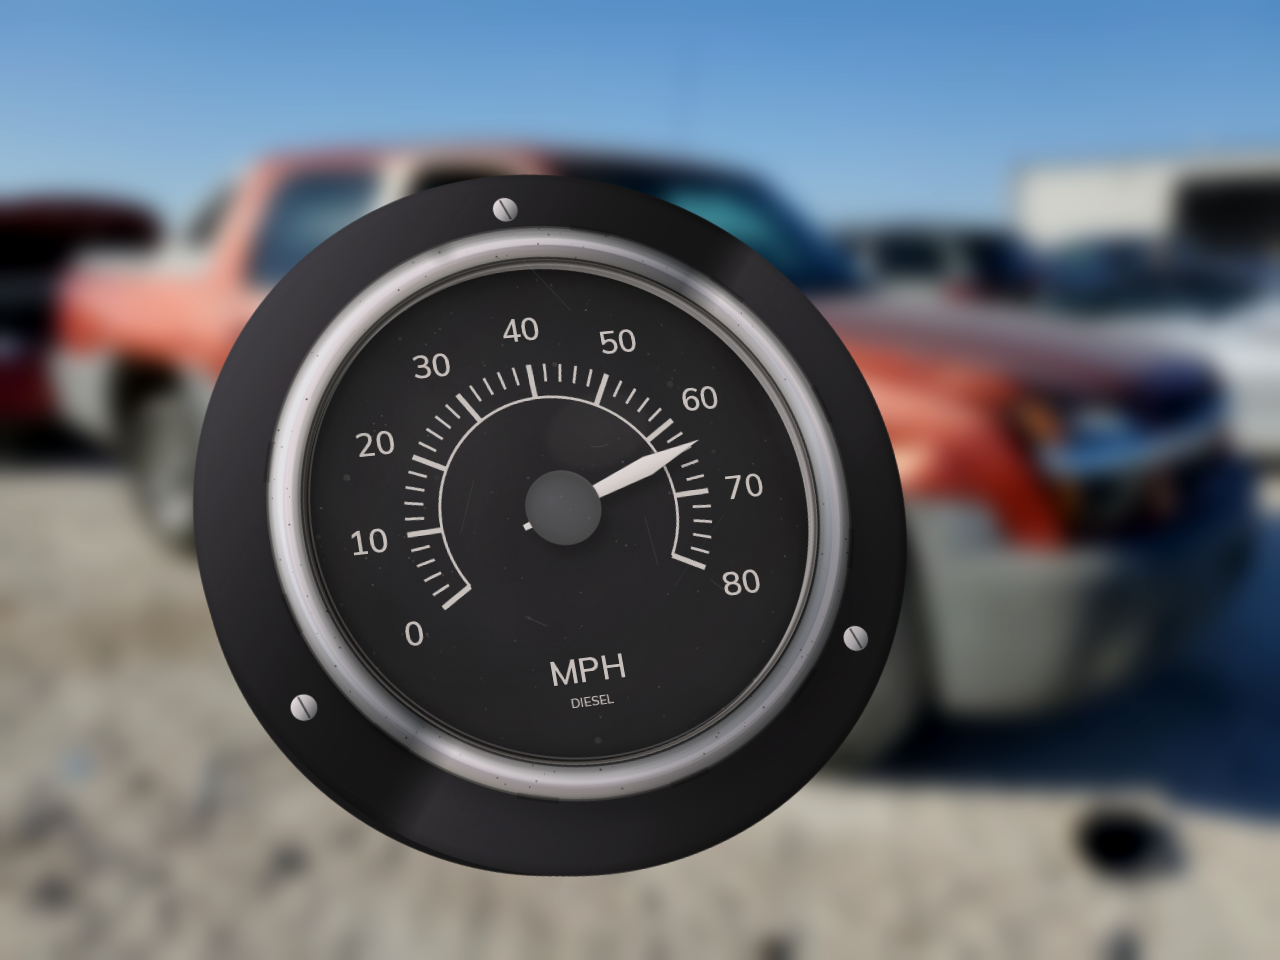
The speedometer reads 64 mph
